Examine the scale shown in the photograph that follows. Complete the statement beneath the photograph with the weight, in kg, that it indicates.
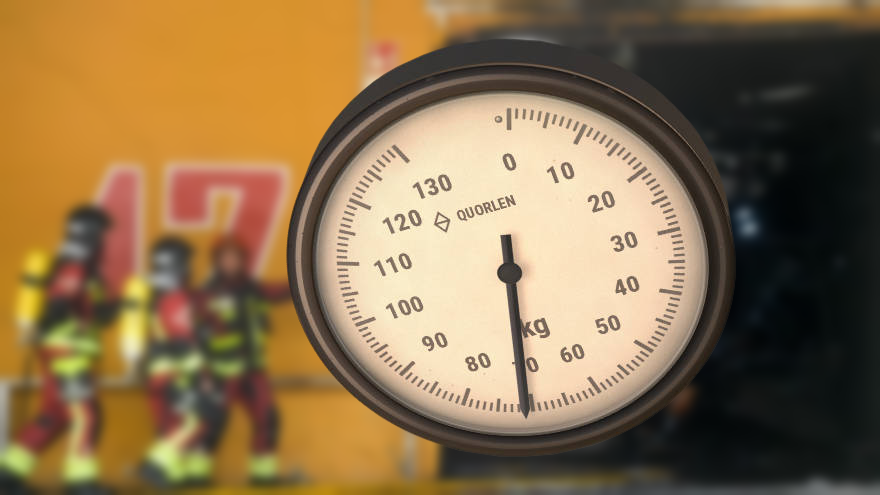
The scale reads 71 kg
